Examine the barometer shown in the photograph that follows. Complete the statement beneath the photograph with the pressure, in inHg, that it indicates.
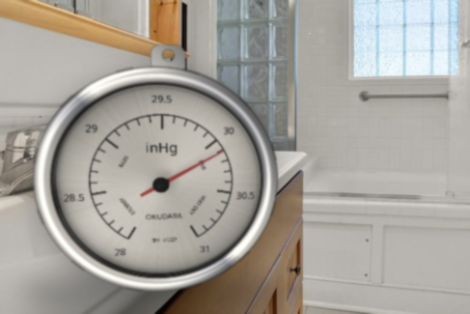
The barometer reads 30.1 inHg
